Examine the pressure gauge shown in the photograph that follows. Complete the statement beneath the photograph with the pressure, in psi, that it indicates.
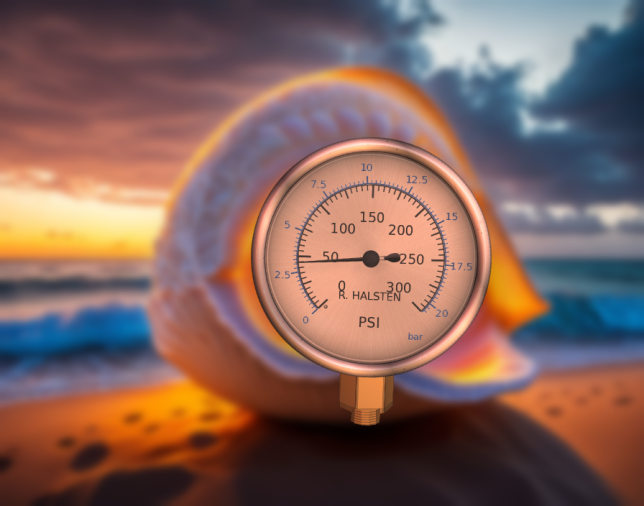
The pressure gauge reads 45 psi
